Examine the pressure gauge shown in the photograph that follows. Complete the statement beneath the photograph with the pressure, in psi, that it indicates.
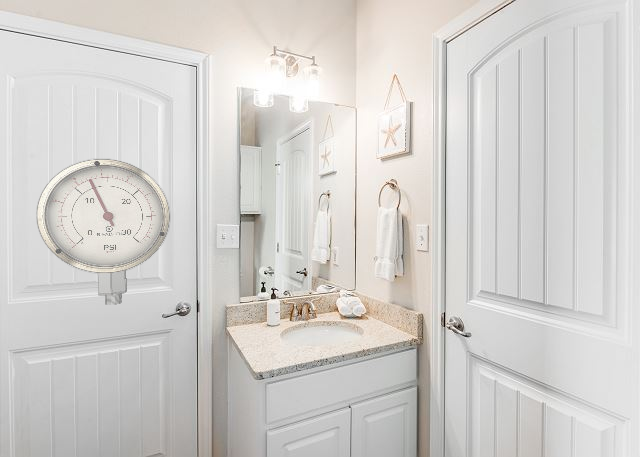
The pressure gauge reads 12.5 psi
